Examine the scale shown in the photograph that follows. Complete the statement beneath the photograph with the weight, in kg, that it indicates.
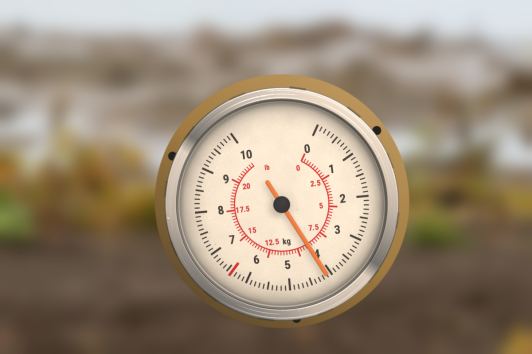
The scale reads 4.1 kg
